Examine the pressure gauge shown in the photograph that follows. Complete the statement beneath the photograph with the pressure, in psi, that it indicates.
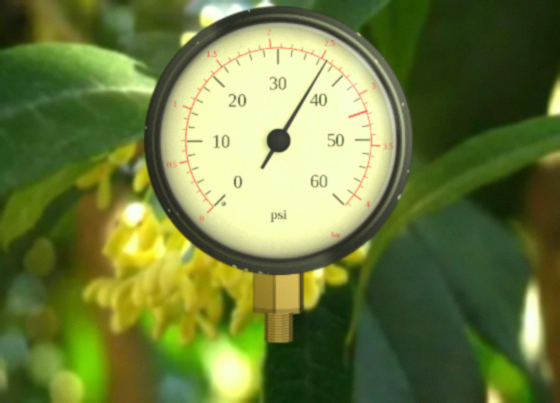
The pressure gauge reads 37 psi
